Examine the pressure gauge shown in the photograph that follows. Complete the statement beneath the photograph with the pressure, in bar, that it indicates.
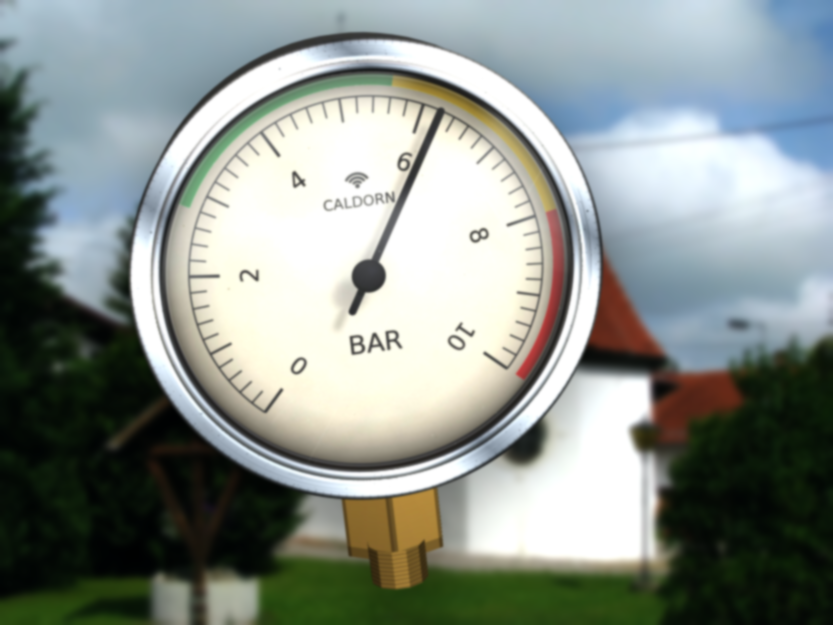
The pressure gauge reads 6.2 bar
